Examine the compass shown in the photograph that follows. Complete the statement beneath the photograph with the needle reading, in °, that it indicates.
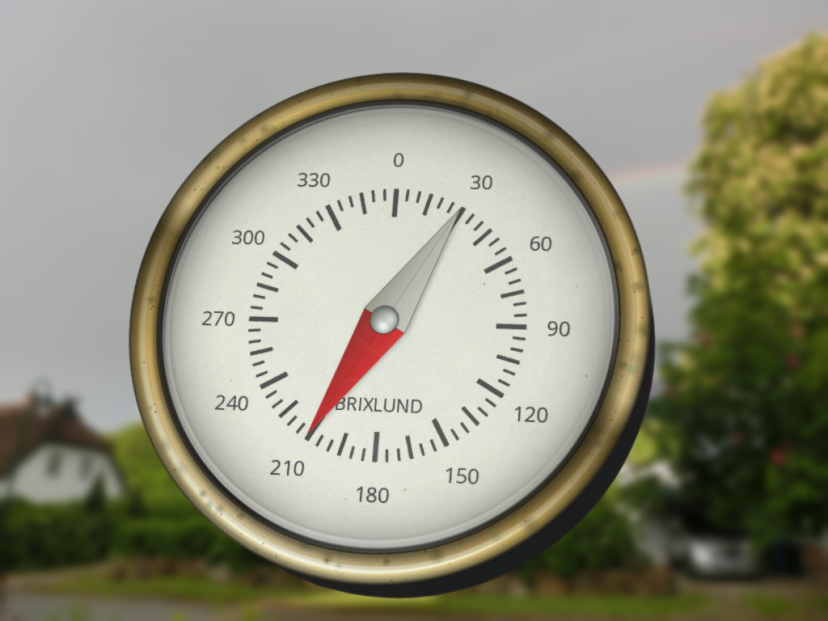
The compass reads 210 °
